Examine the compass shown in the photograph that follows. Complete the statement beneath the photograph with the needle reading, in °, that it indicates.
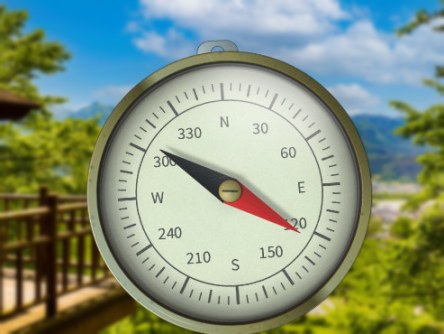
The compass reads 125 °
